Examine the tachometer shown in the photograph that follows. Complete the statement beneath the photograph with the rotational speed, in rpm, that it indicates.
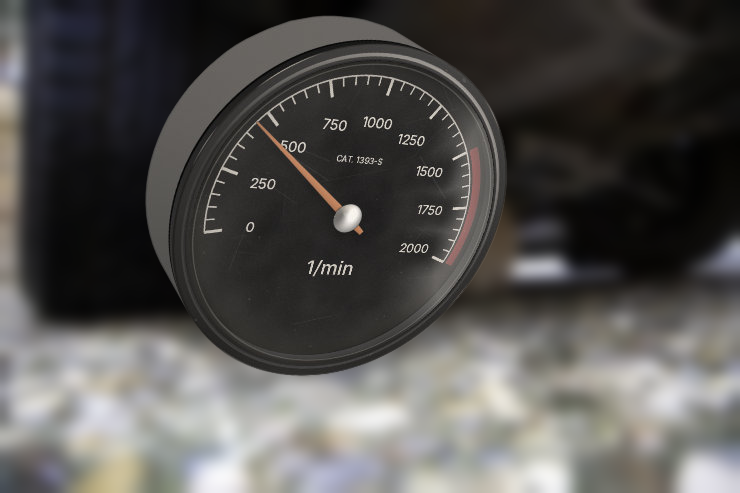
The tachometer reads 450 rpm
